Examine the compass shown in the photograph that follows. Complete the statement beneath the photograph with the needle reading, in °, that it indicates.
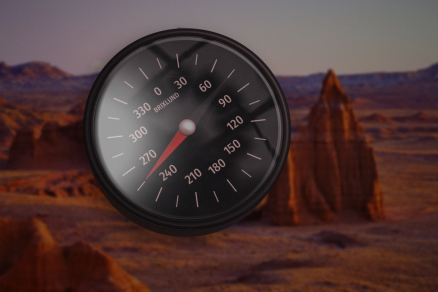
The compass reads 255 °
